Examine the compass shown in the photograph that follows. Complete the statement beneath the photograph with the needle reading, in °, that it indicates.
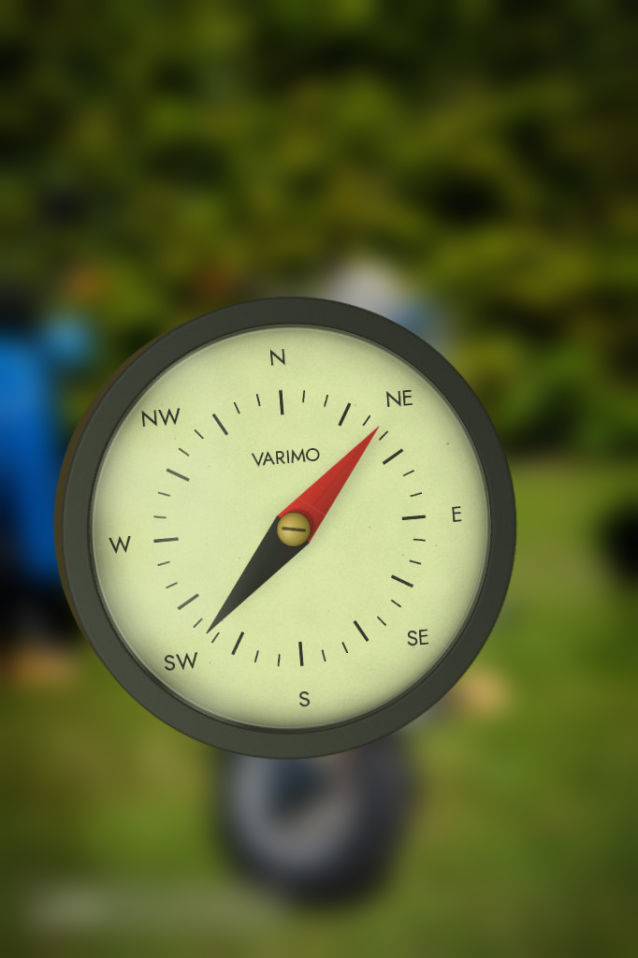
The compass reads 45 °
